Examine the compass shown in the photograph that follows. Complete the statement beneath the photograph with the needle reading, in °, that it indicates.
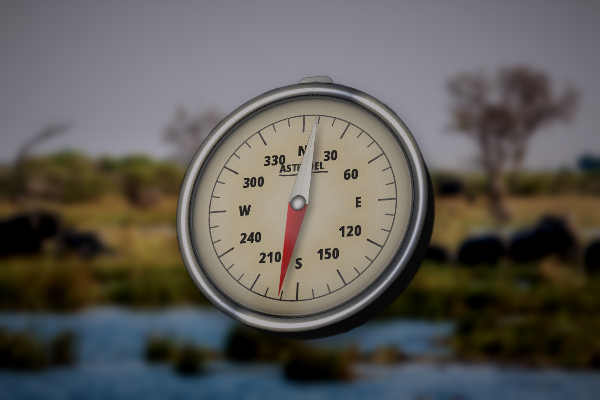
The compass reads 190 °
